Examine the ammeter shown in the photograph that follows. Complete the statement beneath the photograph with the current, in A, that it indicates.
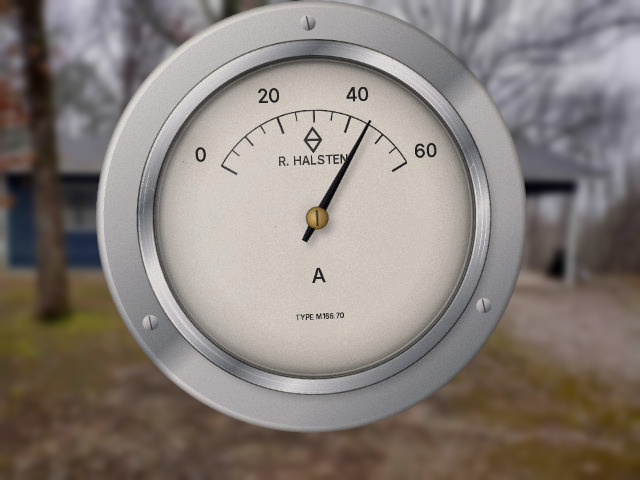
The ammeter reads 45 A
